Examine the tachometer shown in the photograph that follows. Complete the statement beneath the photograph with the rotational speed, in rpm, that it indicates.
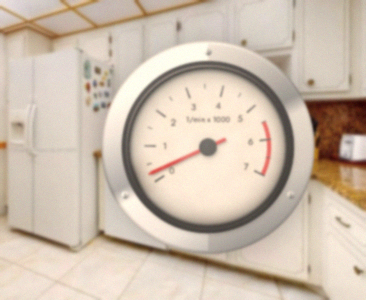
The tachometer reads 250 rpm
